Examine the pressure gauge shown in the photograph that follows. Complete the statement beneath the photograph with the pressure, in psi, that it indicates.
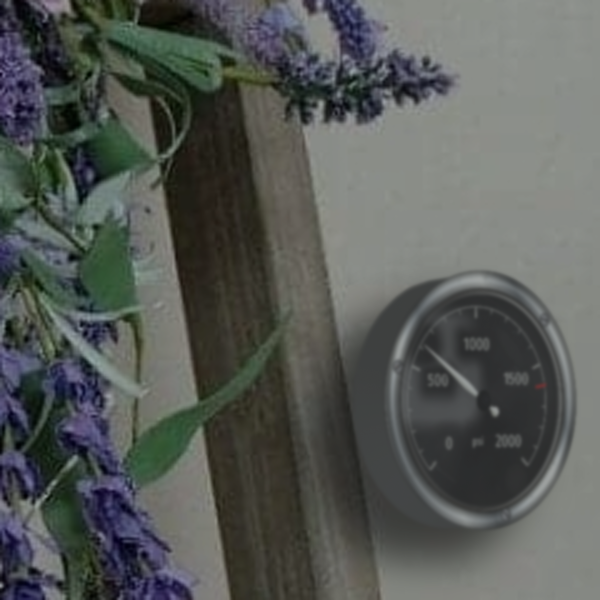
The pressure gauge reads 600 psi
